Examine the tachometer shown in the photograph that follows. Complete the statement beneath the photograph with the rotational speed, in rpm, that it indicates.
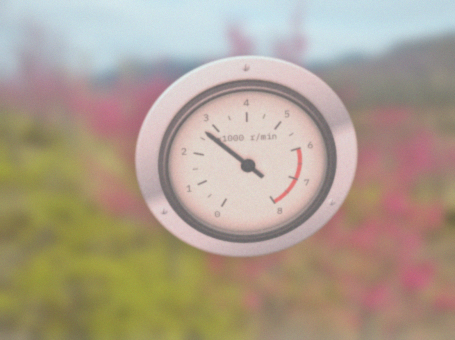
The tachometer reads 2750 rpm
